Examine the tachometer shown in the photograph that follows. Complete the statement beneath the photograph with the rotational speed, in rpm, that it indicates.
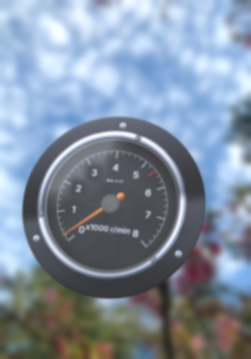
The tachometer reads 200 rpm
